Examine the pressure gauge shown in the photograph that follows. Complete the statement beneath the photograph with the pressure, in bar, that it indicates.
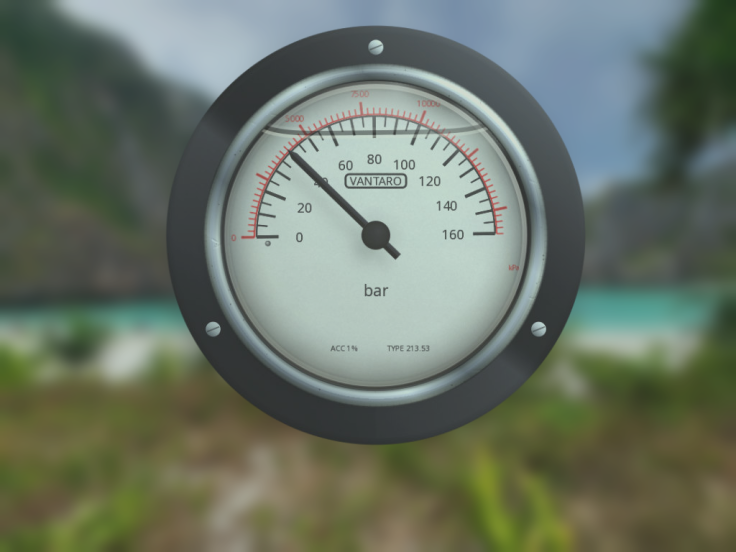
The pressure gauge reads 40 bar
